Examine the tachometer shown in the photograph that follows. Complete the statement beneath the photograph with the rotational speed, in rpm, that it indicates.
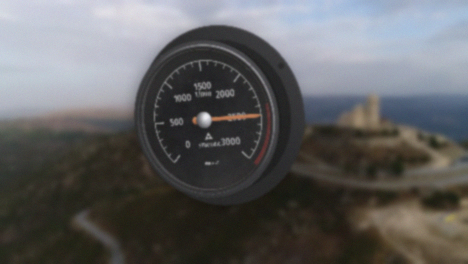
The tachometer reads 2500 rpm
